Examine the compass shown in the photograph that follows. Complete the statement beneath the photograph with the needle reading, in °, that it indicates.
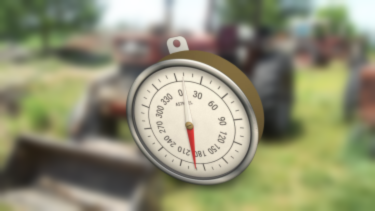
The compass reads 190 °
